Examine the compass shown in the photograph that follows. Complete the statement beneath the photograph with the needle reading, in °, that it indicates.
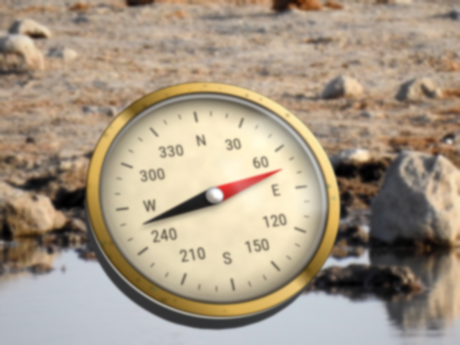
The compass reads 75 °
